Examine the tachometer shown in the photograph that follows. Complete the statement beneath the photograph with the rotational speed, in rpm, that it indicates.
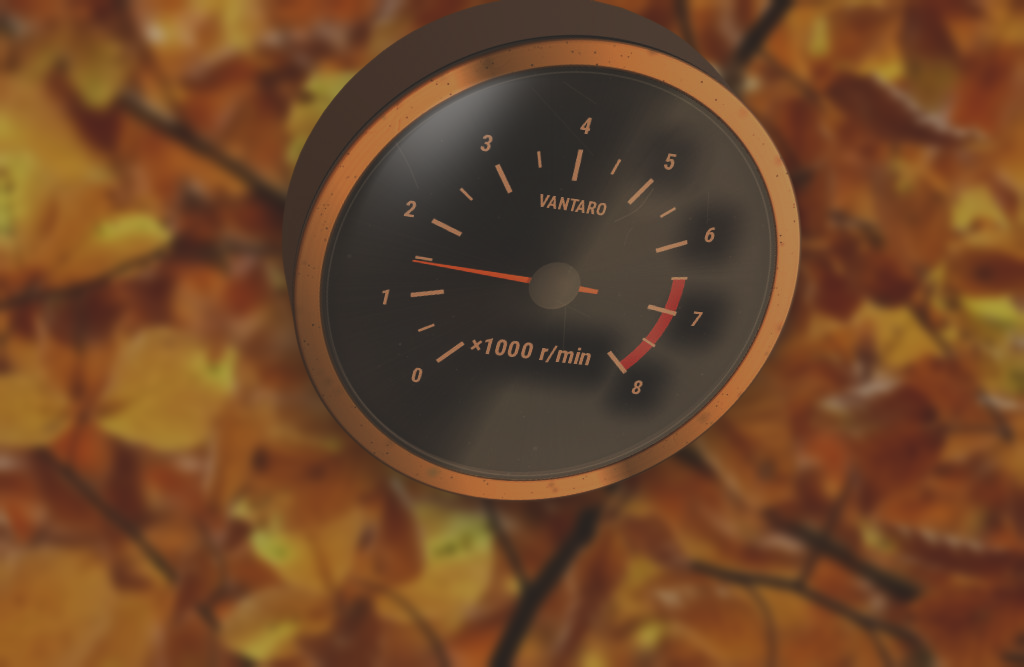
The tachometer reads 1500 rpm
